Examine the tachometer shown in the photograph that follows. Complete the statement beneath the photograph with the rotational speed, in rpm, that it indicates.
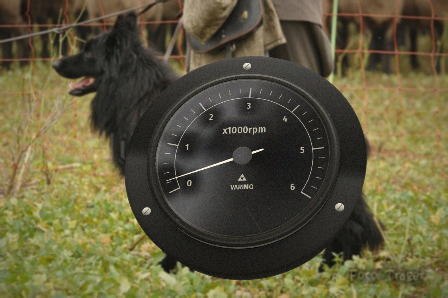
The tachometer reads 200 rpm
